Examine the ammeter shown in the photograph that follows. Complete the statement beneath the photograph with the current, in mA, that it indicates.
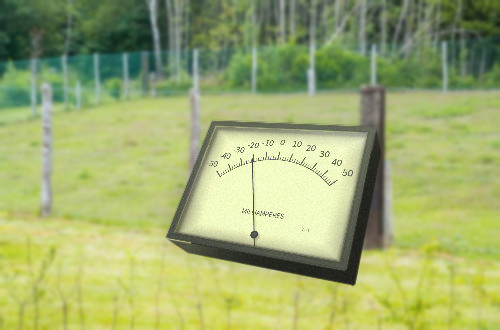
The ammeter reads -20 mA
